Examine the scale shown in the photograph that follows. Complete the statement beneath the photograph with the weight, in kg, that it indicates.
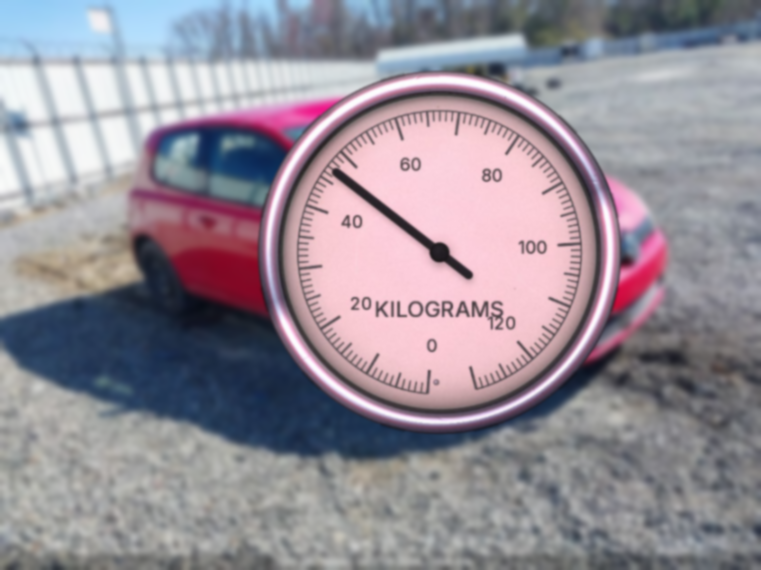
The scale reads 47 kg
